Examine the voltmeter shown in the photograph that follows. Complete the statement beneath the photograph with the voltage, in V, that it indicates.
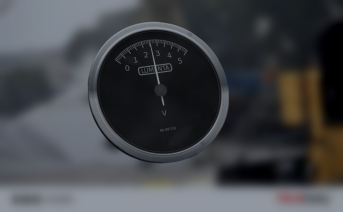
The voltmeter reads 2.5 V
